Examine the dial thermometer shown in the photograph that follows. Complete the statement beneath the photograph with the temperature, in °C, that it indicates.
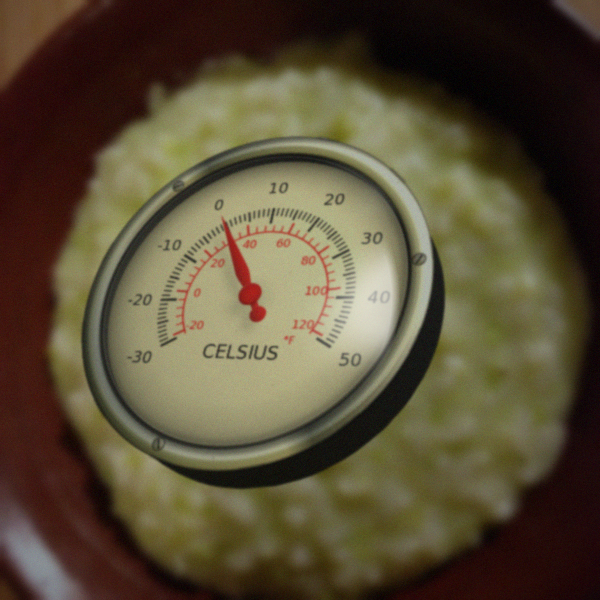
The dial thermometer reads 0 °C
